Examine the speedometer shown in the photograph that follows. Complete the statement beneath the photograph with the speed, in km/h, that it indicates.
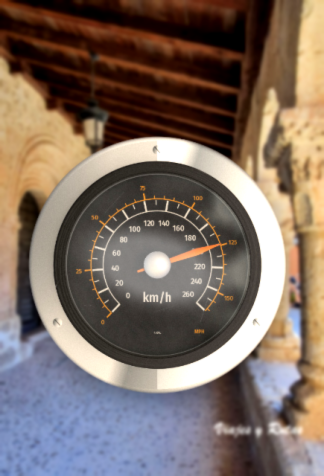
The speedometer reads 200 km/h
